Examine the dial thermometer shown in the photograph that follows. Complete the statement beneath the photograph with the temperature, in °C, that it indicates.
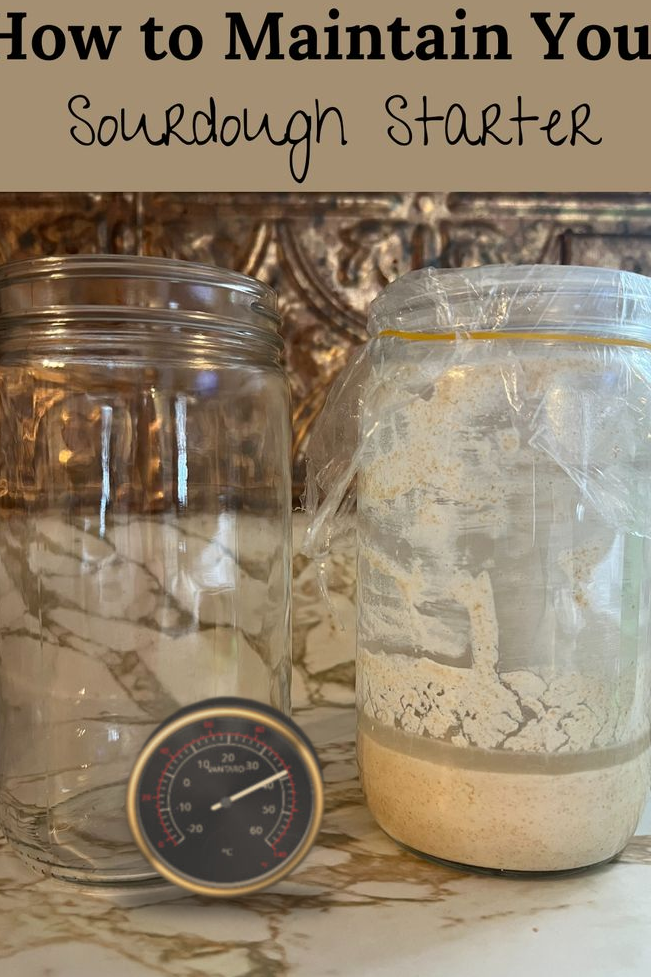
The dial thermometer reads 38 °C
